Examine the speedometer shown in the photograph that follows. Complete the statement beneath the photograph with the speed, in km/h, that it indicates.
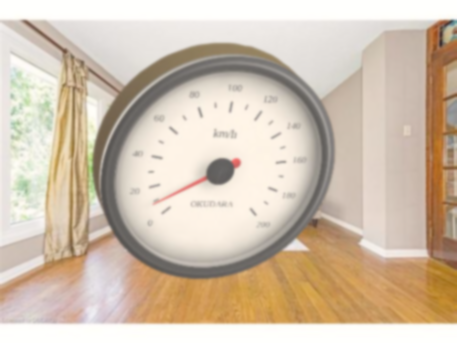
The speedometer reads 10 km/h
